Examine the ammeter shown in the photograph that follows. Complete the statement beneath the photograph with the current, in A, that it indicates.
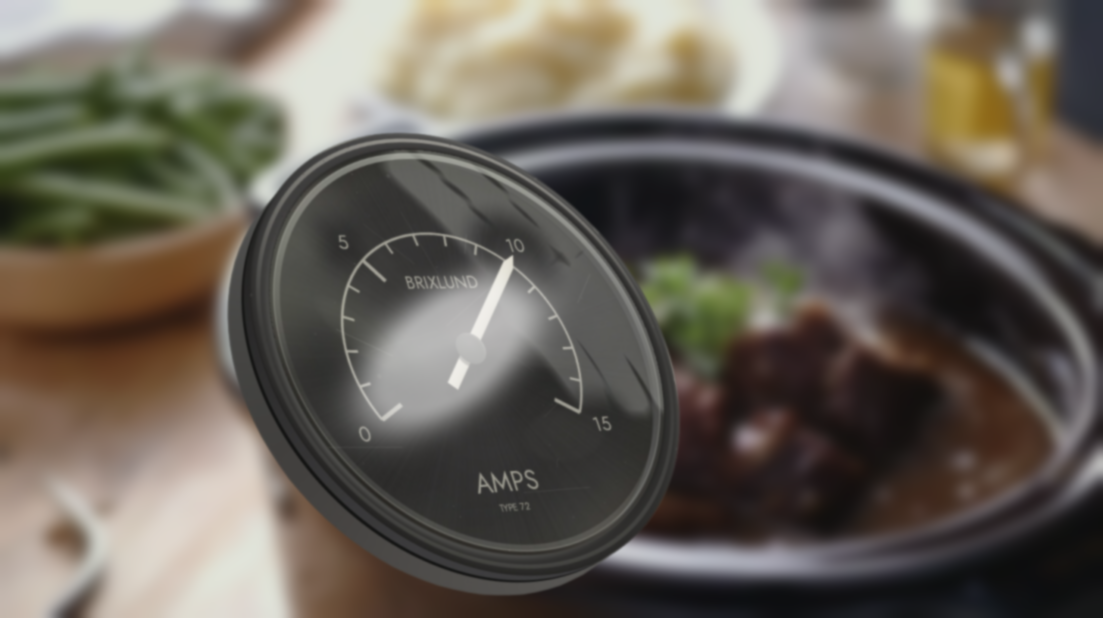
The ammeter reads 10 A
